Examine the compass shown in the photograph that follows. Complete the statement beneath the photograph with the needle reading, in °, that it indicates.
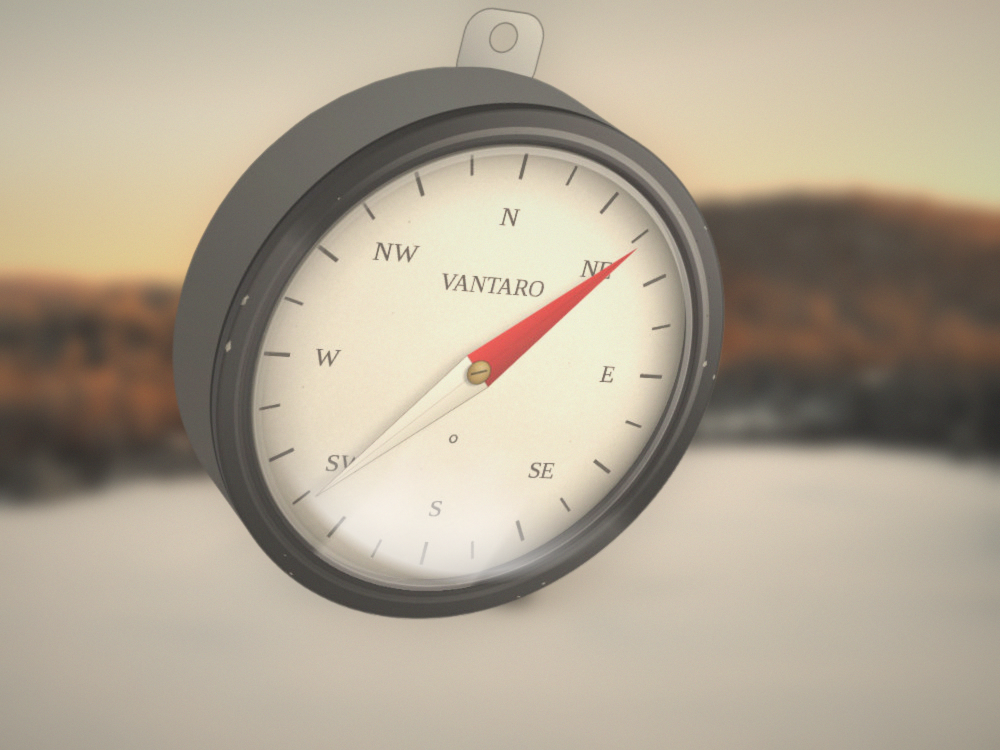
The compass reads 45 °
